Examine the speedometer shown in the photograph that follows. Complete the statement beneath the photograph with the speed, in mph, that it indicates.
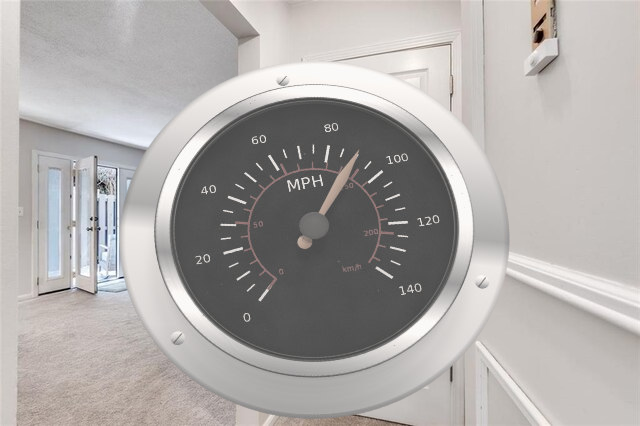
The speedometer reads 90 mph
